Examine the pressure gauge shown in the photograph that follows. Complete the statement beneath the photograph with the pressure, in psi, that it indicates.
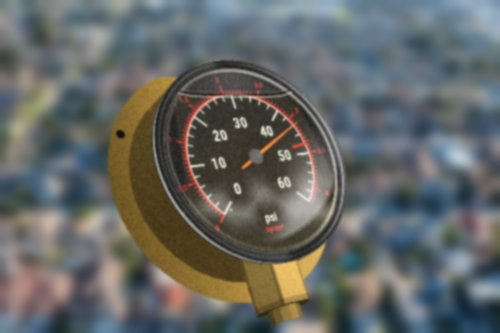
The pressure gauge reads 44 psi
